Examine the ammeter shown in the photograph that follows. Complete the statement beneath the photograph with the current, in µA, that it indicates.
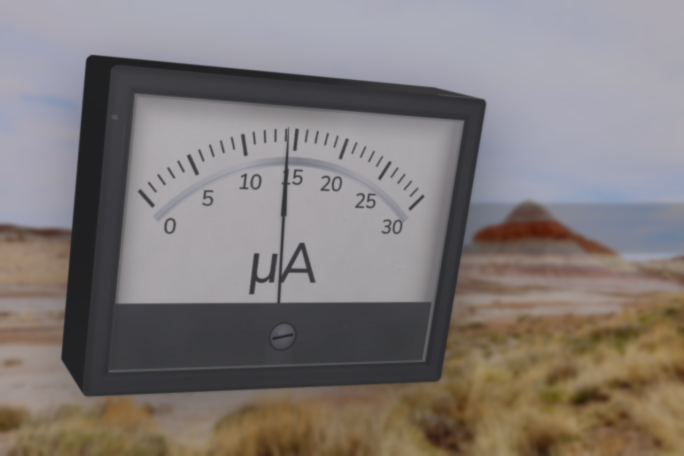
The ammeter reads 14 µA
